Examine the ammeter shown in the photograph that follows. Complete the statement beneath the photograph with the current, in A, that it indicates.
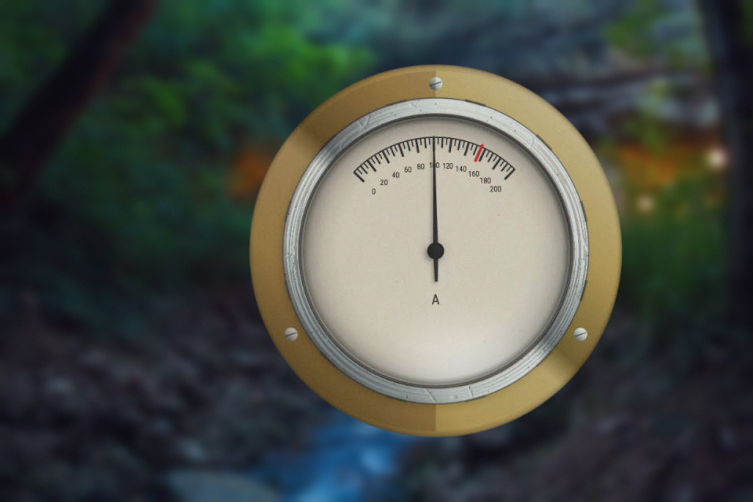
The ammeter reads 100 A
